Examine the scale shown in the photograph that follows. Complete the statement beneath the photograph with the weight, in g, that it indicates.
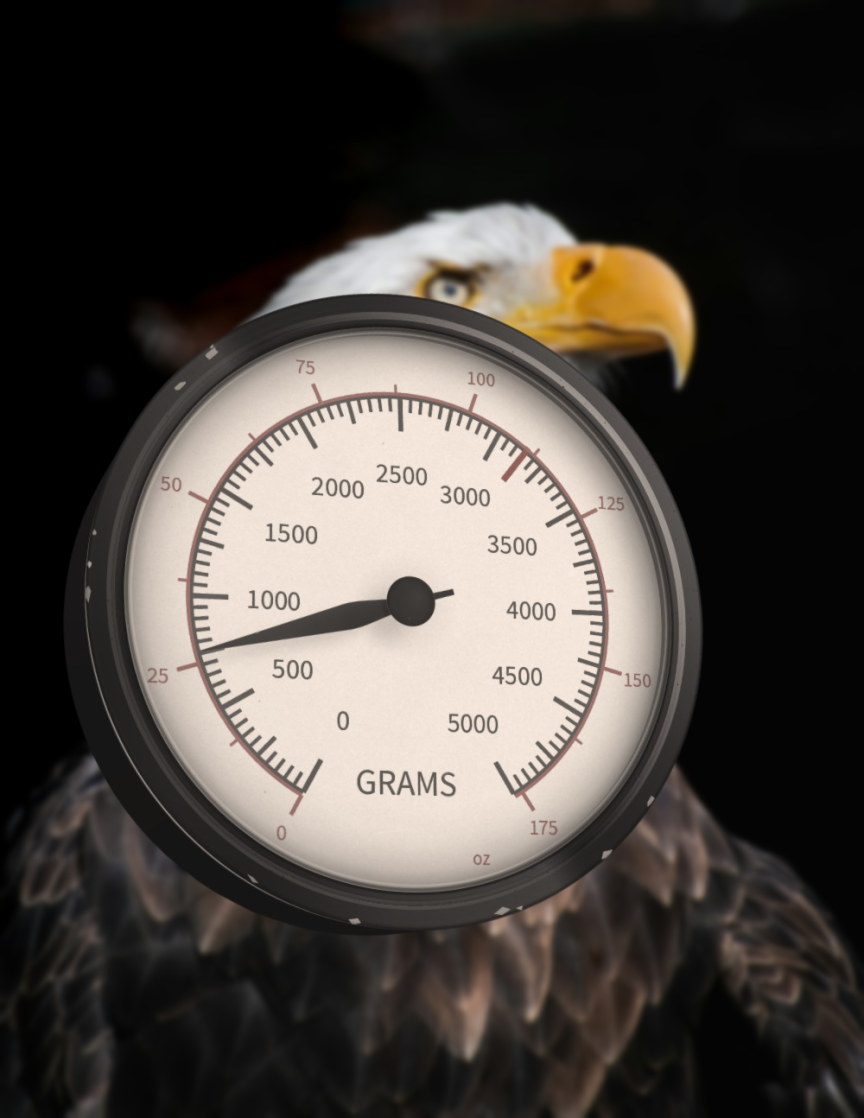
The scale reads 750 g
